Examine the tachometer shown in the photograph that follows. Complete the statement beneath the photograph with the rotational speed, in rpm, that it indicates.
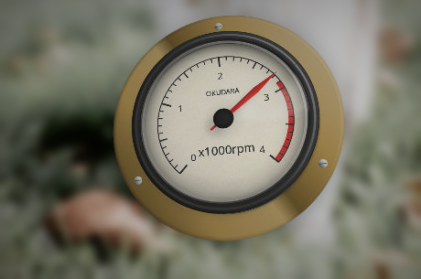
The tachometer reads 2800 rpm
